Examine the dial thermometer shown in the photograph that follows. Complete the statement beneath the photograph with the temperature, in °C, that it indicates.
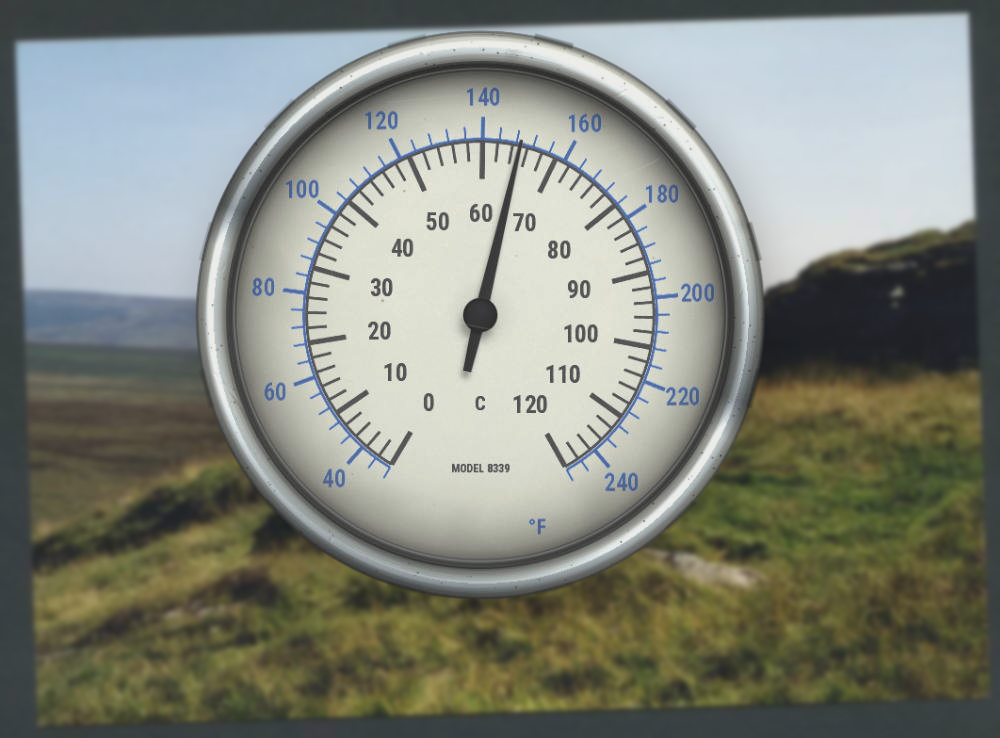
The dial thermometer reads 65 °C
